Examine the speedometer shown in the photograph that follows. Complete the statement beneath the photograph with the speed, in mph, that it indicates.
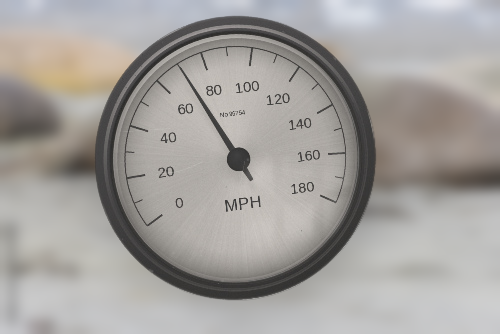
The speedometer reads 70 mph
